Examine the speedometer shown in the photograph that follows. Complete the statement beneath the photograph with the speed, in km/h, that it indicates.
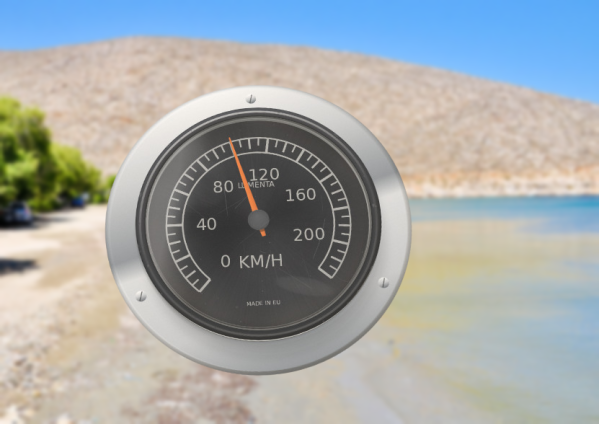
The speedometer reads 100 km/h
